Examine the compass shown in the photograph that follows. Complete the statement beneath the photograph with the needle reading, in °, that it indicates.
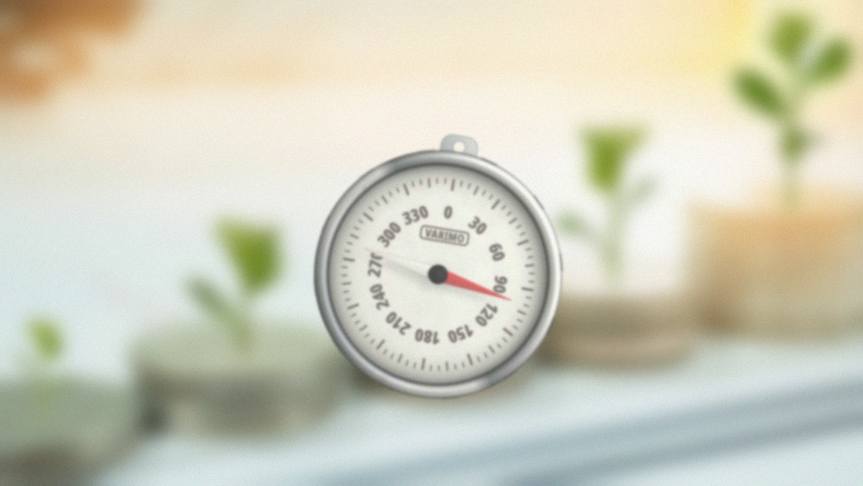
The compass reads 100 °
